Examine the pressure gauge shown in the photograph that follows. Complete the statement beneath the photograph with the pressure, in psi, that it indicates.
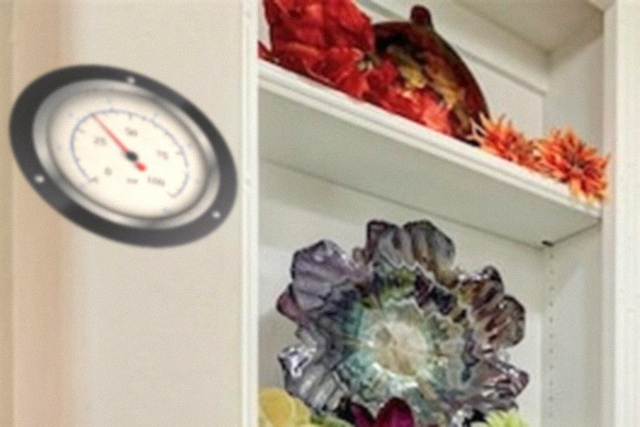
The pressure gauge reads 35 psi
